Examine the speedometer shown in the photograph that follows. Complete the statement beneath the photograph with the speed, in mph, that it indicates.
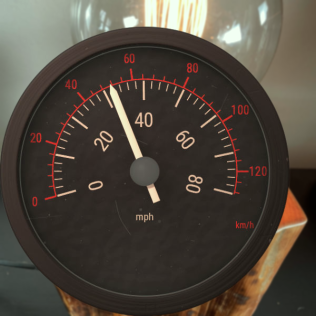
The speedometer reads 32 mph
